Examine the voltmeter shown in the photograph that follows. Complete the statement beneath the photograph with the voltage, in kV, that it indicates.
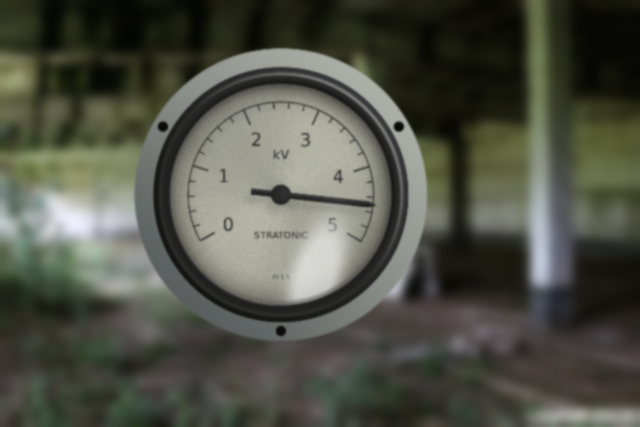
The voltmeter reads 4.5 kV
